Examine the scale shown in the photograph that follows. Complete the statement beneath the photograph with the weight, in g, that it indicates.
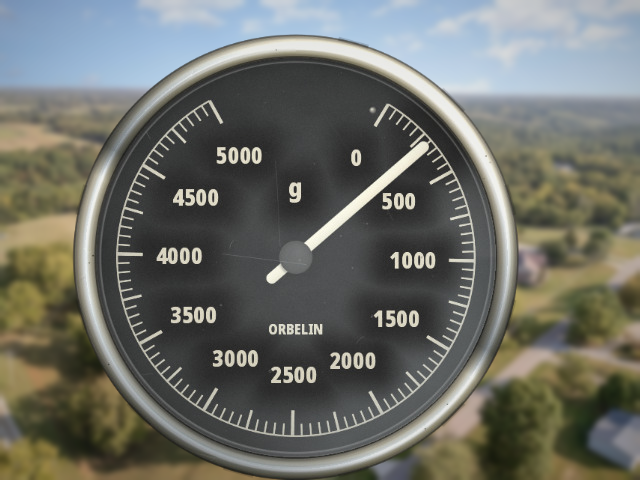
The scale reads 300 g
